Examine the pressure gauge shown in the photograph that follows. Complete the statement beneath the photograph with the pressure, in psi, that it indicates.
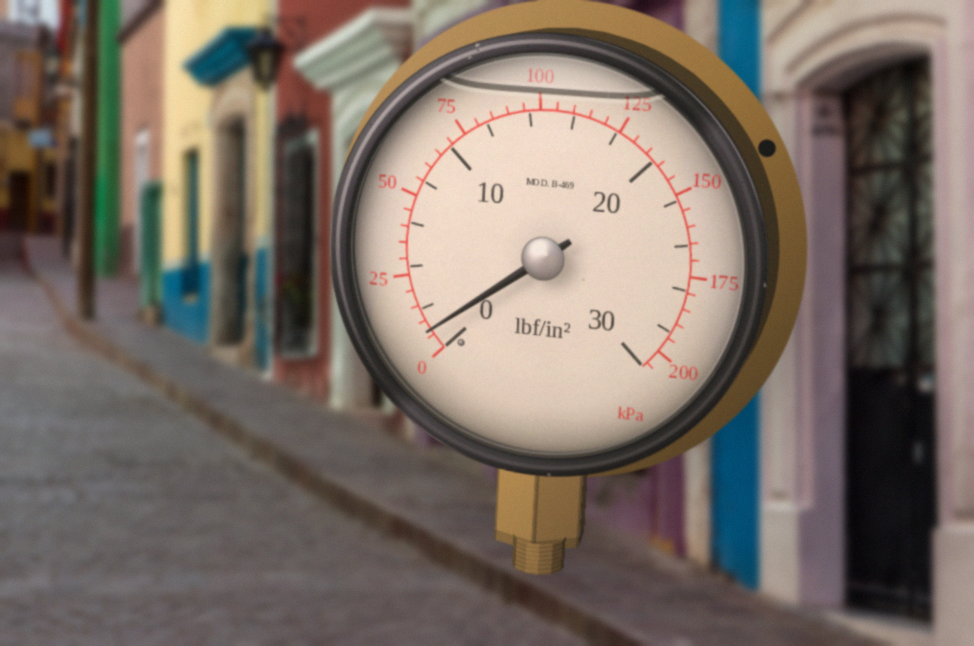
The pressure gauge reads 1 psi
